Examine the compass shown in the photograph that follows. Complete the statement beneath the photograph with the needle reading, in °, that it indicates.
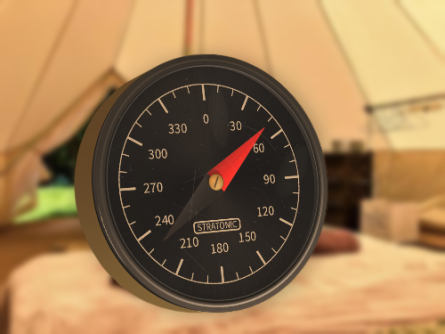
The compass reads 50 °
